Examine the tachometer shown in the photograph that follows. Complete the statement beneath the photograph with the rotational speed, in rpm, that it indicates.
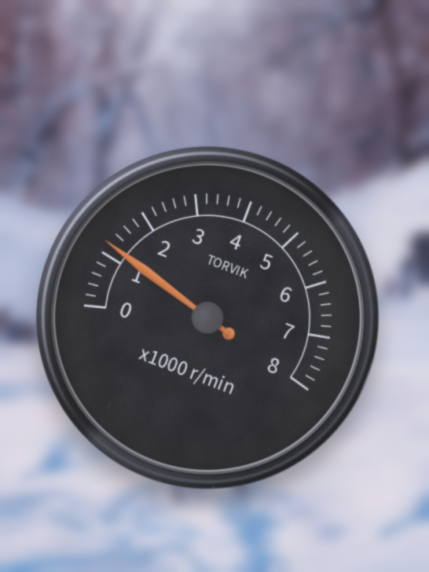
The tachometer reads 1200 rpm
